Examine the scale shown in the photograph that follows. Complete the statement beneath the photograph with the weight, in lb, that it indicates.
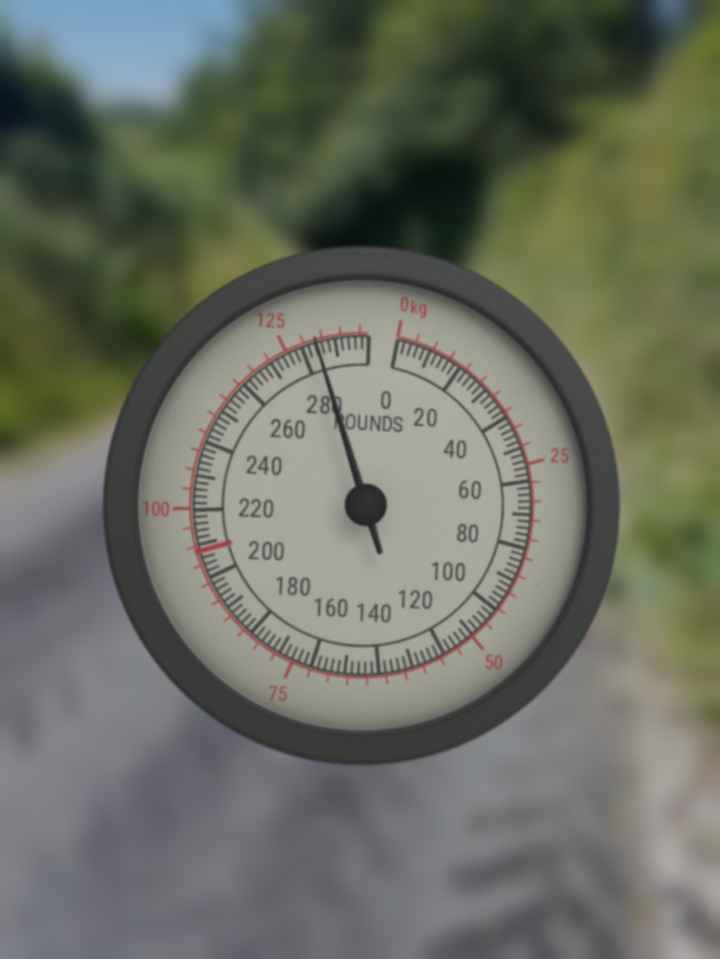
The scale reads 284 lb
